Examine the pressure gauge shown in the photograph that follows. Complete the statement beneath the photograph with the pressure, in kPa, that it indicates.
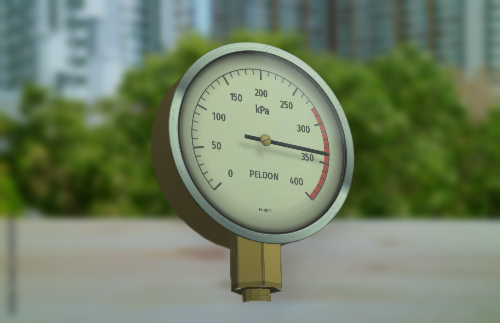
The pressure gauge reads 340 kPa
